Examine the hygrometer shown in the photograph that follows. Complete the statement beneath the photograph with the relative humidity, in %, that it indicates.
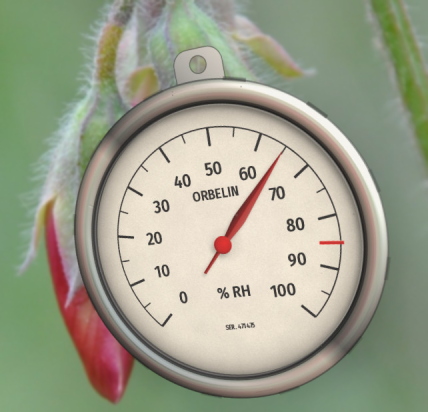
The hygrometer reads 65 %
